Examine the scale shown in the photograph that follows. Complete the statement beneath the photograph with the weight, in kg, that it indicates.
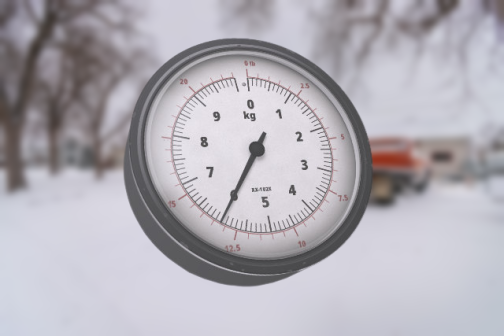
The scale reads 6 kg
